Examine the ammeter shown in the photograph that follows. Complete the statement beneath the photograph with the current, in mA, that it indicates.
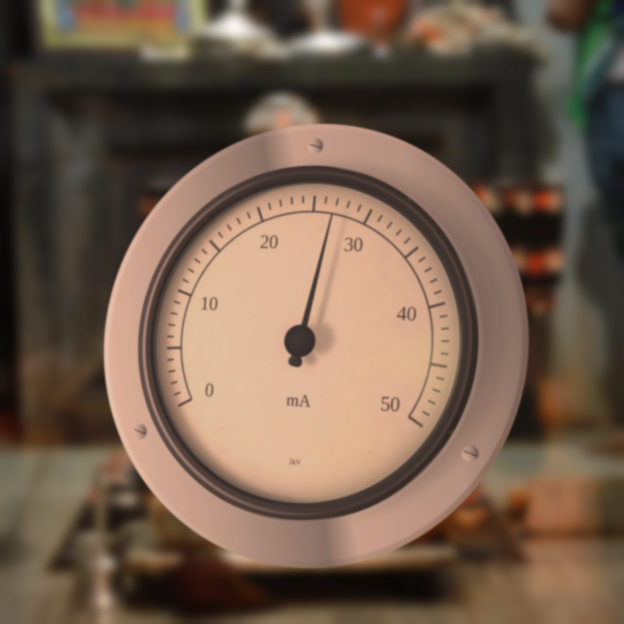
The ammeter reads 27 mA
